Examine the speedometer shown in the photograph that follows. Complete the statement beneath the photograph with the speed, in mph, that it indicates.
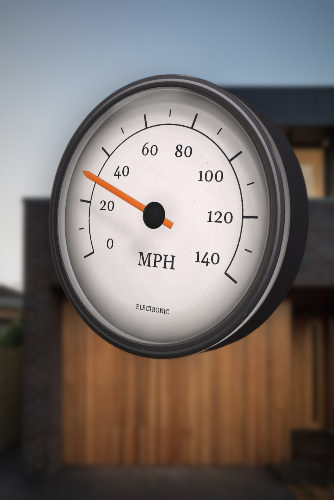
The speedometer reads 30 mph
